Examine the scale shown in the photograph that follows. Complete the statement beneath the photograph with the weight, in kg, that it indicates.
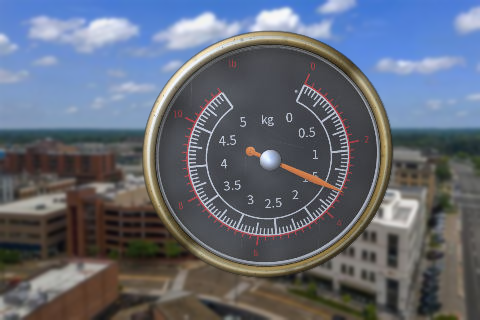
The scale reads 1.5 kg
